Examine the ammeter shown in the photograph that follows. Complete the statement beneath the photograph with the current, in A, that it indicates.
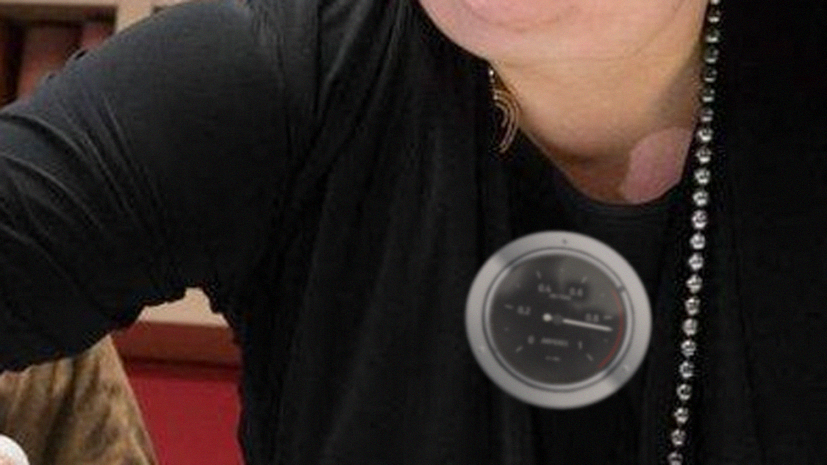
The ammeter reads 0.85 A
